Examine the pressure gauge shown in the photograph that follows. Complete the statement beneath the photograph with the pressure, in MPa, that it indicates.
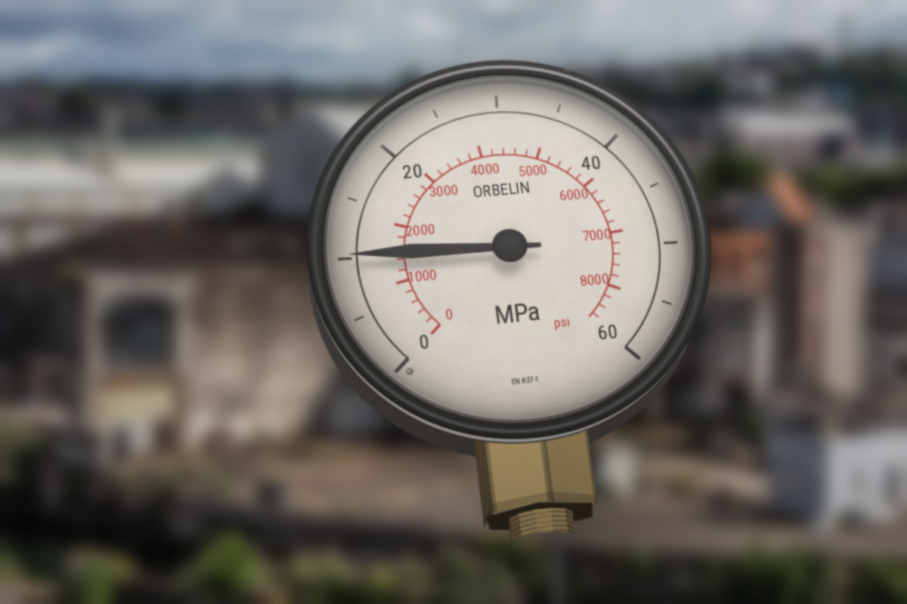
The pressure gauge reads 10 MPa
